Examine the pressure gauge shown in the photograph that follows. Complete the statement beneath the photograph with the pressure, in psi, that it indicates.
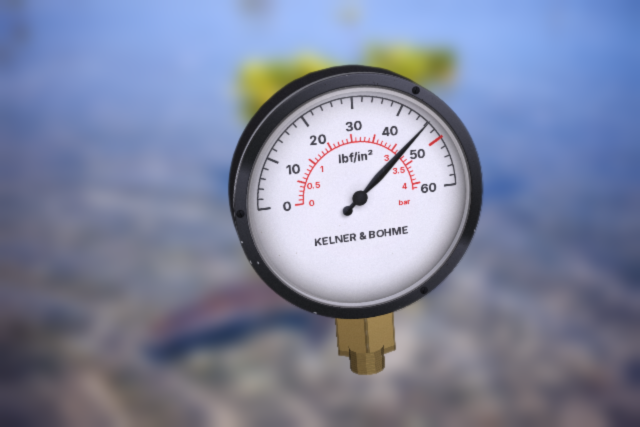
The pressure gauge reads 46 psi
